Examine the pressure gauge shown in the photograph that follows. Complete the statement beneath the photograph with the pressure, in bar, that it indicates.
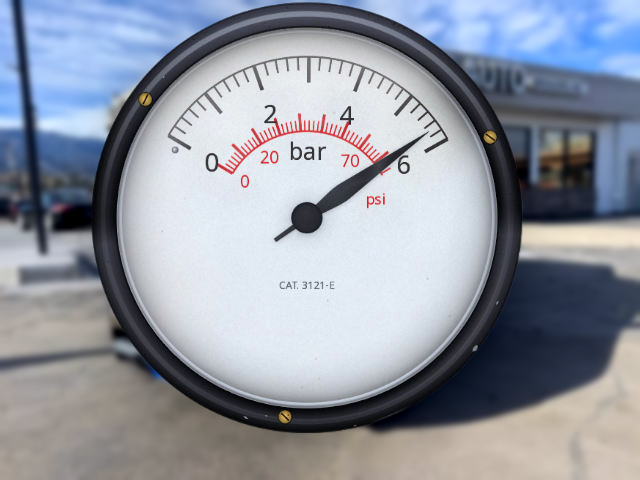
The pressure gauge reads 5.7 bar
